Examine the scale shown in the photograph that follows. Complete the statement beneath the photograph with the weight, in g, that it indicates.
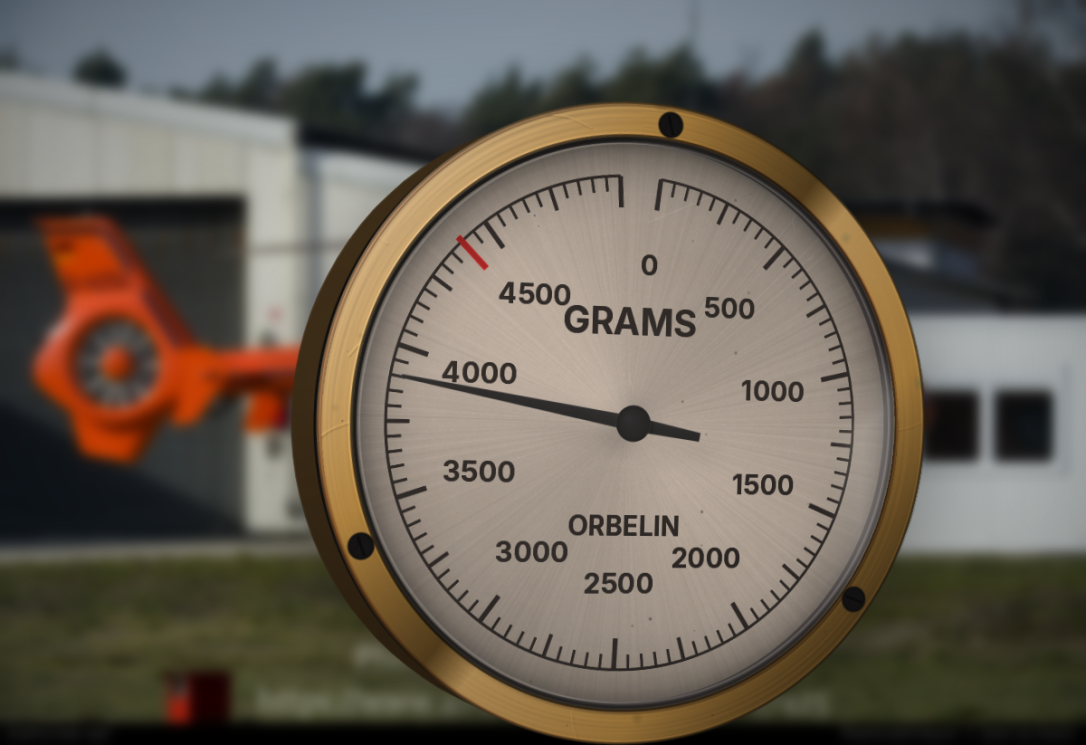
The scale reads 3900 g
